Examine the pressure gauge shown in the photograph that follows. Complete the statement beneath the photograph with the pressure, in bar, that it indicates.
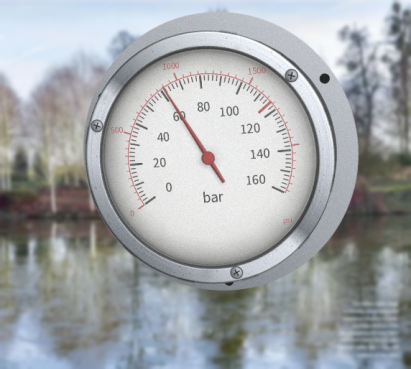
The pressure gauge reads 62 bar
